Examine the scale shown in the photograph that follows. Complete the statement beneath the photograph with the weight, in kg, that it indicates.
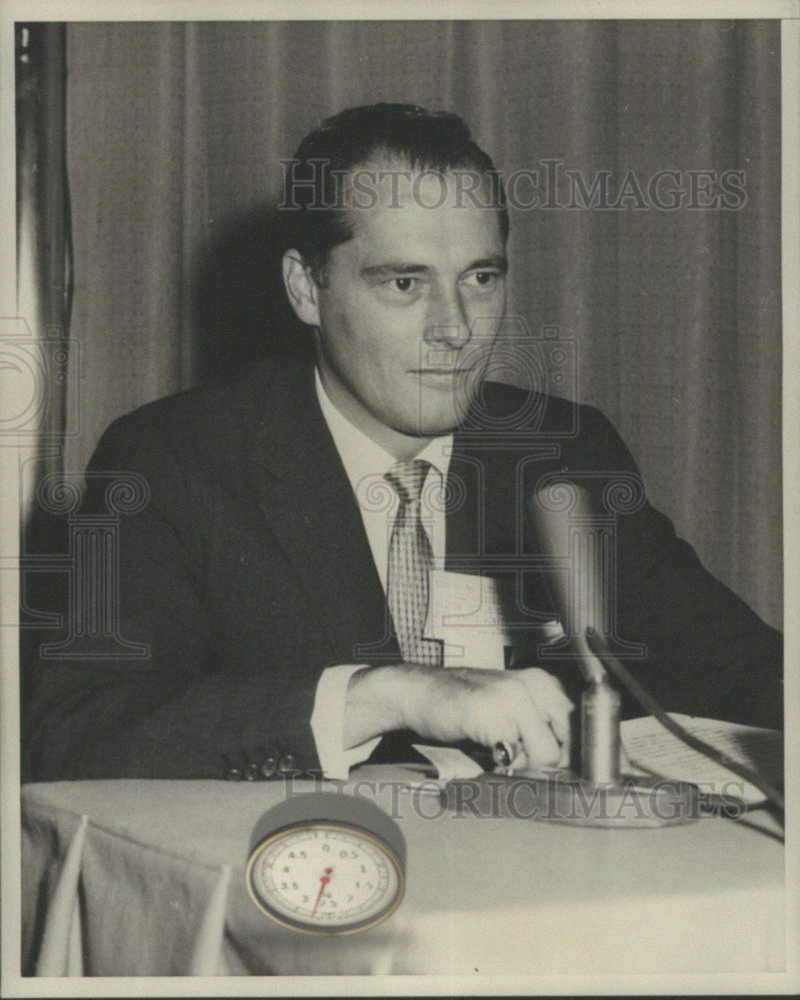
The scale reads 2.75 kg
